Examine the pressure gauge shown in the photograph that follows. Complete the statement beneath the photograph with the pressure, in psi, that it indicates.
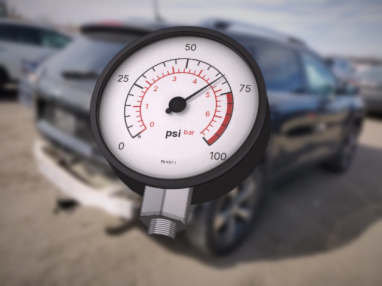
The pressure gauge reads 67.5 psi
